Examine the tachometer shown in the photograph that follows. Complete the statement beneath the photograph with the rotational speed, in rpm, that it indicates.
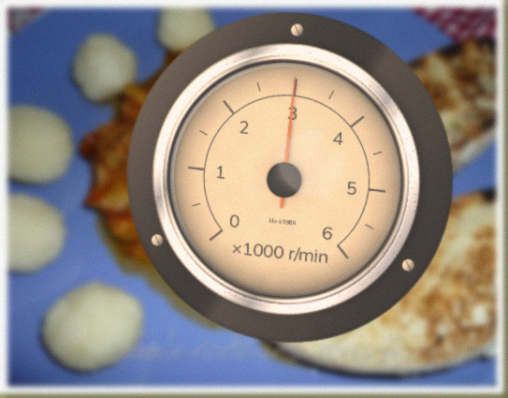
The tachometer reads 3000 rpm
